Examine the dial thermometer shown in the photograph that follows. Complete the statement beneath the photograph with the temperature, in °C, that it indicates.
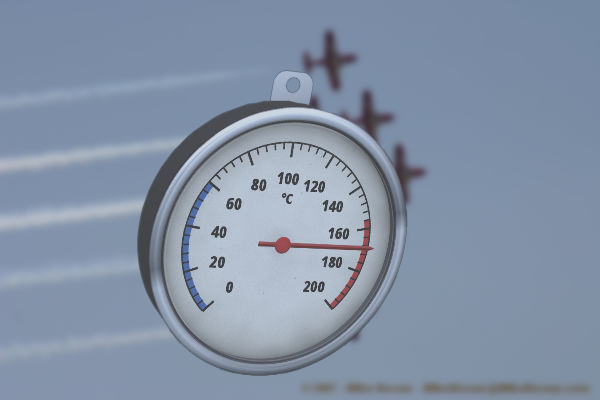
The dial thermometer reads 168 °C
